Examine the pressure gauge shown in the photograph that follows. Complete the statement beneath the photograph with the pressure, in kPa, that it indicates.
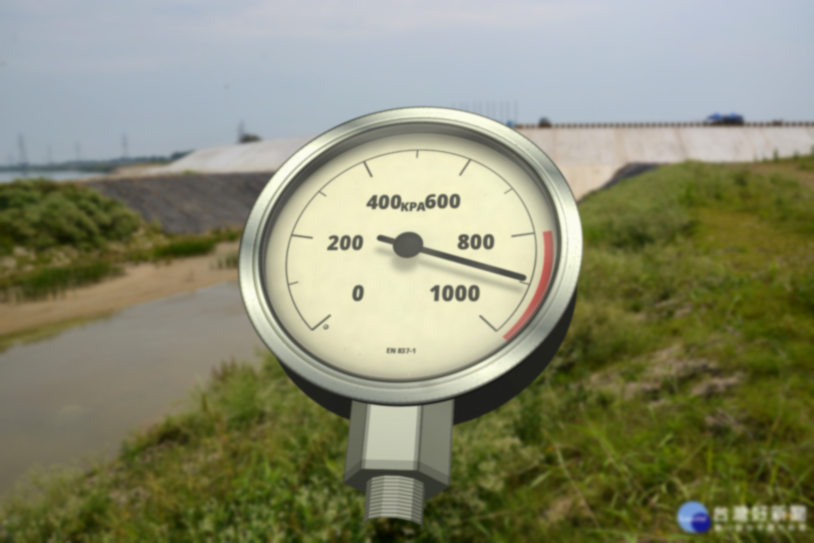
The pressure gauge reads 900 kPa
